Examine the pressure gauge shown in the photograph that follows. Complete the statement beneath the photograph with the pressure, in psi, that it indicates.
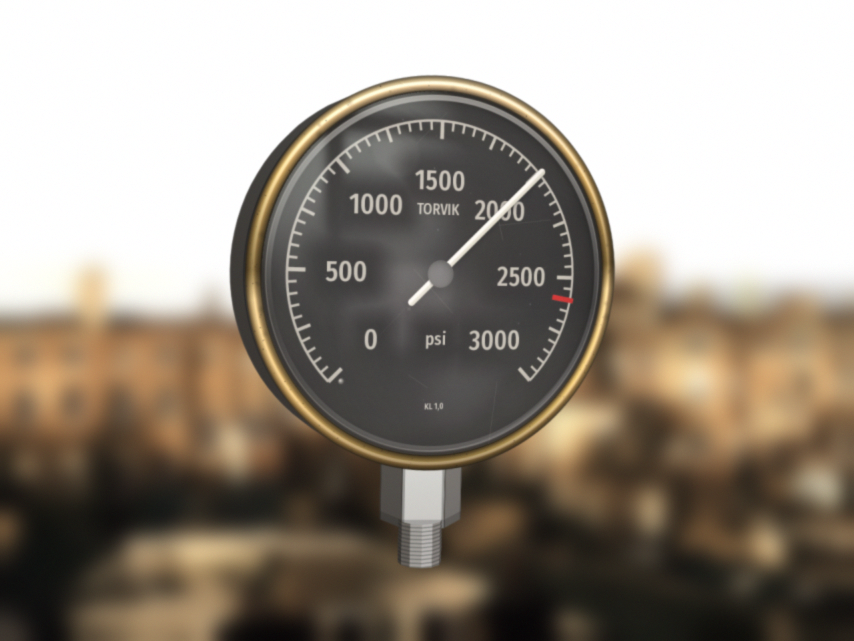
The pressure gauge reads 2000 psi
